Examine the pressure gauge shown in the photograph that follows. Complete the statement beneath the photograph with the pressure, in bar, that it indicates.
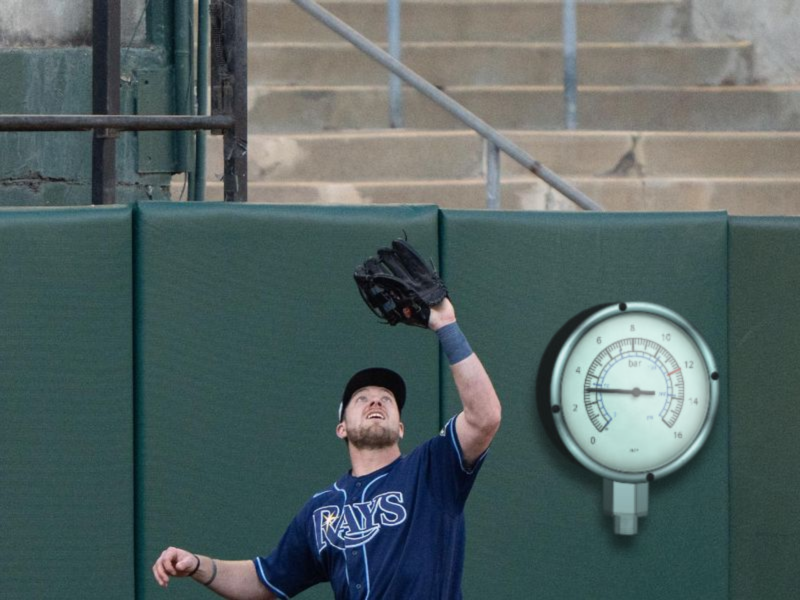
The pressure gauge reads 3 bar
